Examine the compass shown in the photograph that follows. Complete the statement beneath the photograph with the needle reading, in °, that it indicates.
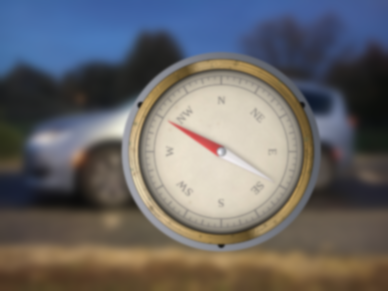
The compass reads 300 °
